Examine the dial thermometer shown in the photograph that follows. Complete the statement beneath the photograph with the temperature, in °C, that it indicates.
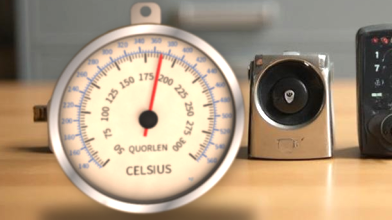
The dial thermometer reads 187.5 °C
